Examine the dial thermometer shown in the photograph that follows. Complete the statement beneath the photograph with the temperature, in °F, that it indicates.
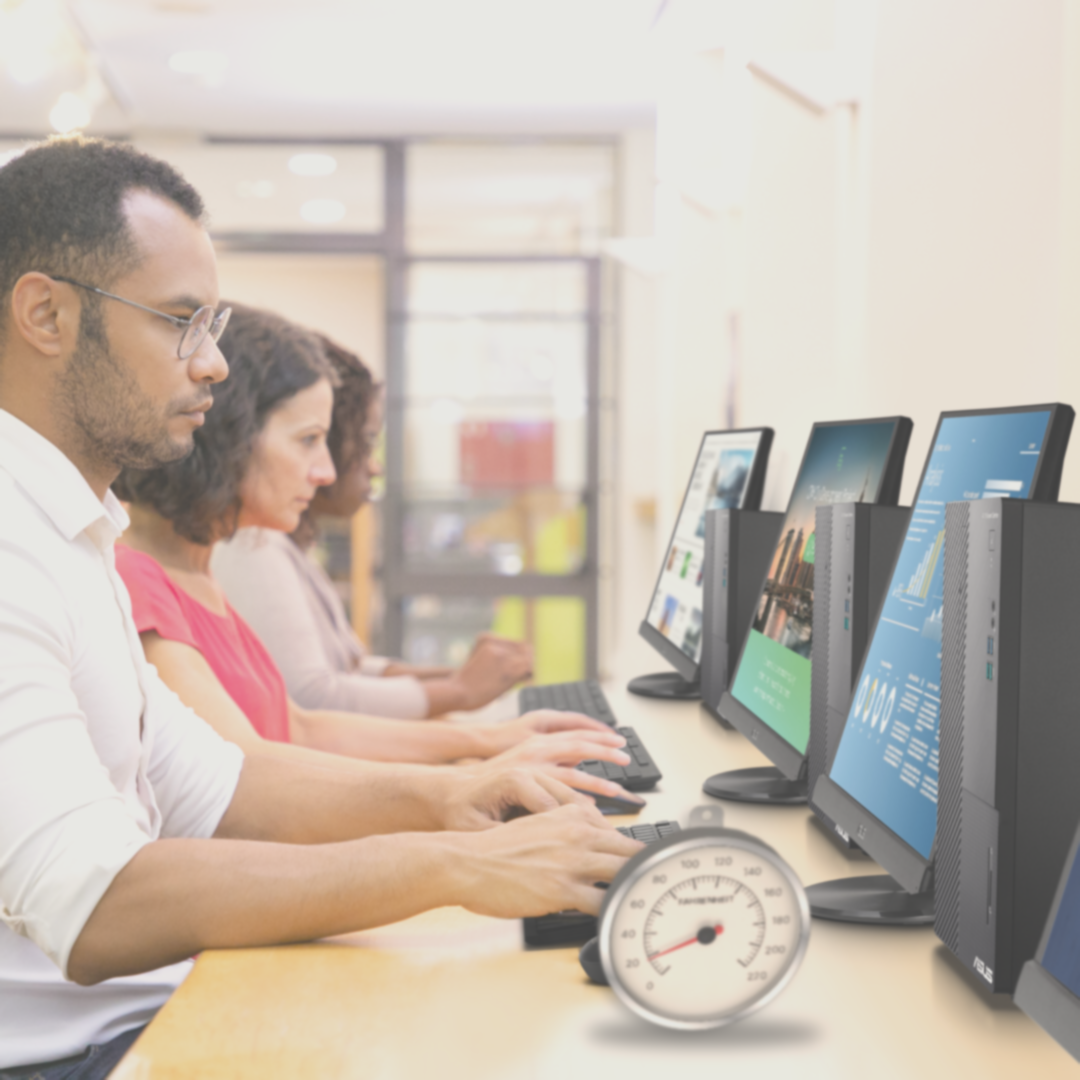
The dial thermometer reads 20 °F
